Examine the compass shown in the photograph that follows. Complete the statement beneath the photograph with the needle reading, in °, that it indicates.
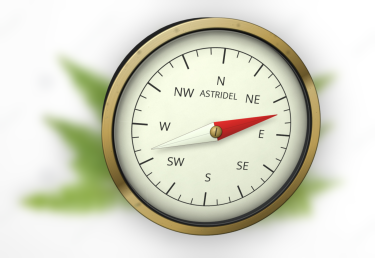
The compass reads 70 °
